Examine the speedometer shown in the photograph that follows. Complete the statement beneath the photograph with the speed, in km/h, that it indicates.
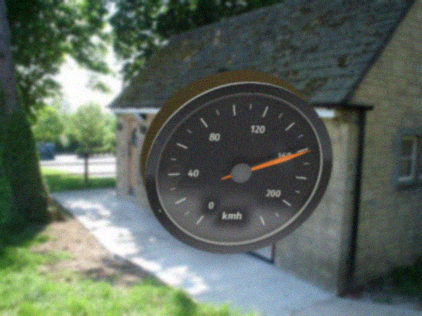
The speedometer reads 160 km/h
